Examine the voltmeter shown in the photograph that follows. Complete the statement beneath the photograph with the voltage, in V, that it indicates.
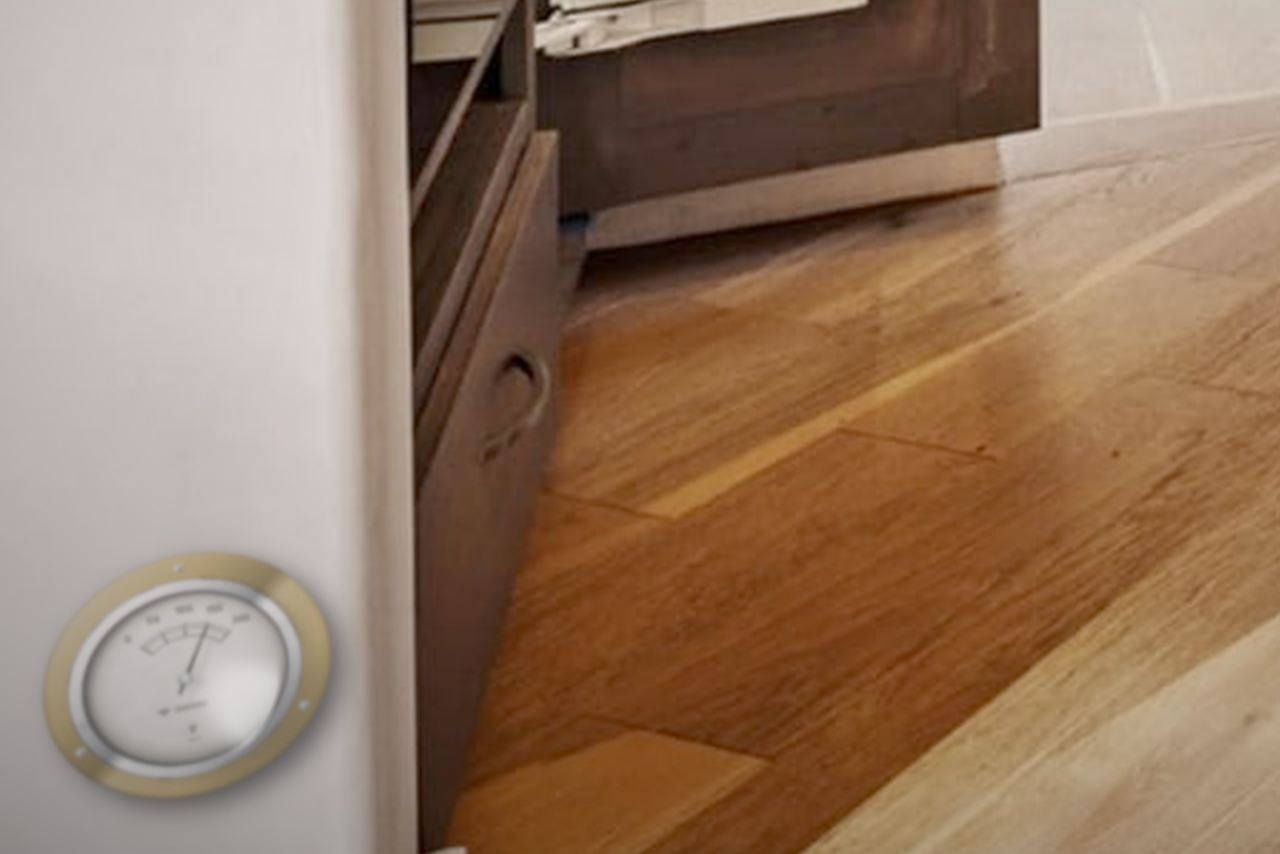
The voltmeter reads 150 V
